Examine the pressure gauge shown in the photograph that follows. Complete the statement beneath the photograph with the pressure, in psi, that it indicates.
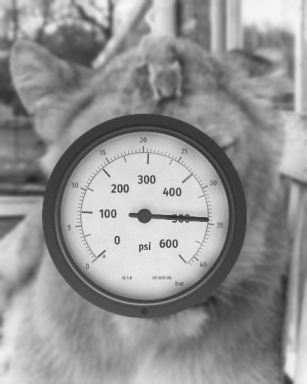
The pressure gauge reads 500 psi
